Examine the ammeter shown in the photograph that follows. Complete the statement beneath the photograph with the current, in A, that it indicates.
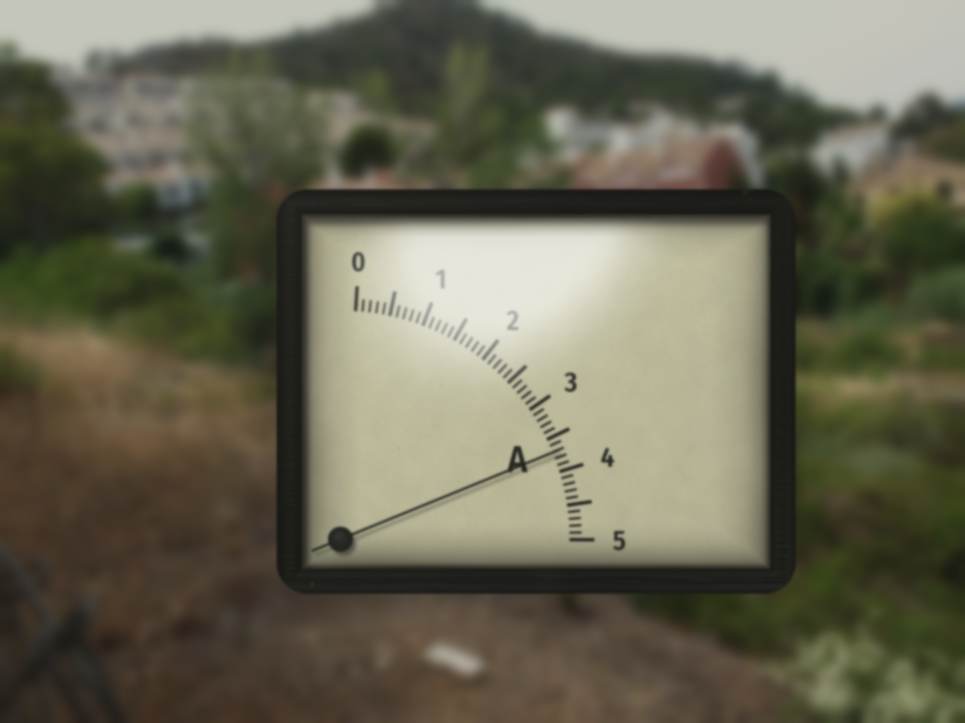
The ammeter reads 3.7 A
